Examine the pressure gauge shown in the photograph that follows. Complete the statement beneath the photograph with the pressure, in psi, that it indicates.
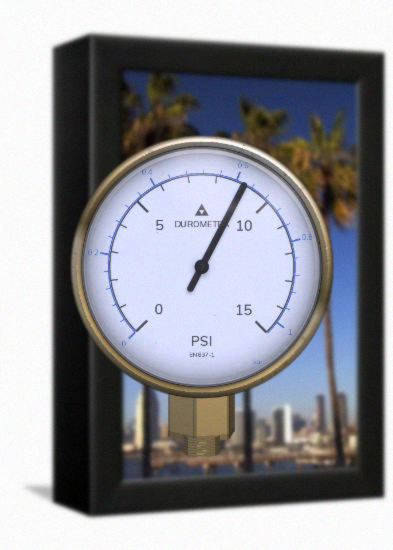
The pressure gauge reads 9 psi
